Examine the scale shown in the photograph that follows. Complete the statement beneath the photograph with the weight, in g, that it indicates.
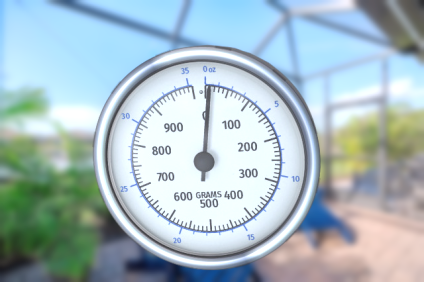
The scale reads 10 g
